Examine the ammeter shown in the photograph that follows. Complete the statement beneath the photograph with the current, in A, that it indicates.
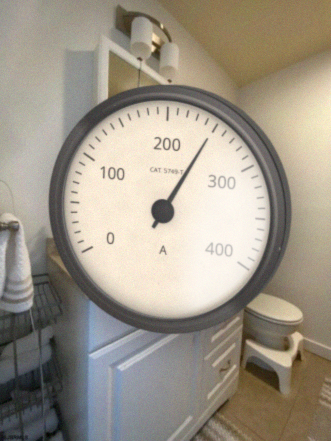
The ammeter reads 250 A
